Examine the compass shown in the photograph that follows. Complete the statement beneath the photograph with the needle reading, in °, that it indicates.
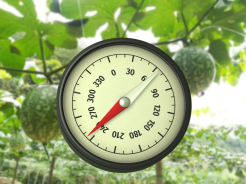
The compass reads 245 °
